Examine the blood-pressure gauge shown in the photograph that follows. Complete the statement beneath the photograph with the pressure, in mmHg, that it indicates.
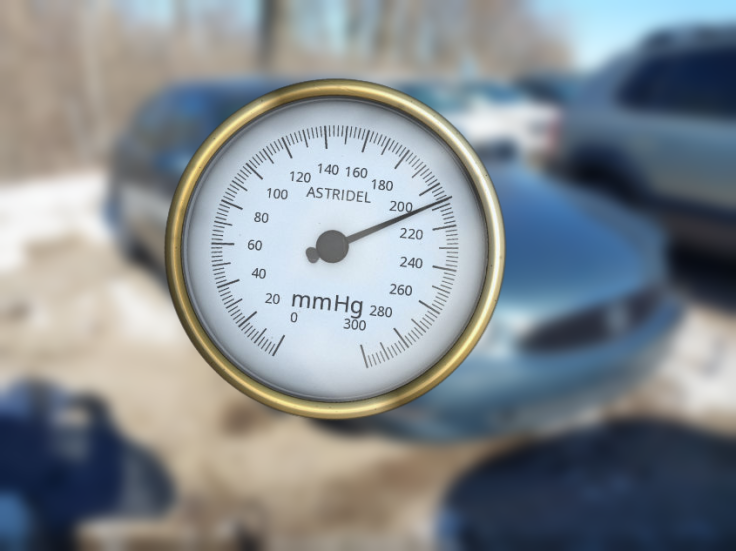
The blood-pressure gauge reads 208 mmHg
